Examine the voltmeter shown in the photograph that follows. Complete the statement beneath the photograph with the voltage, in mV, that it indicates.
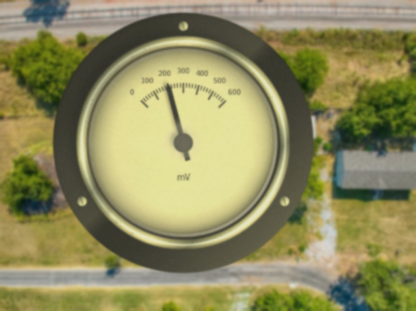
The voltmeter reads 200 mV
